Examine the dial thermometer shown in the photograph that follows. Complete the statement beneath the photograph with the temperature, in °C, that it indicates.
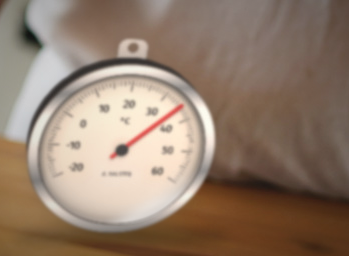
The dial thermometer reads 35 °C
